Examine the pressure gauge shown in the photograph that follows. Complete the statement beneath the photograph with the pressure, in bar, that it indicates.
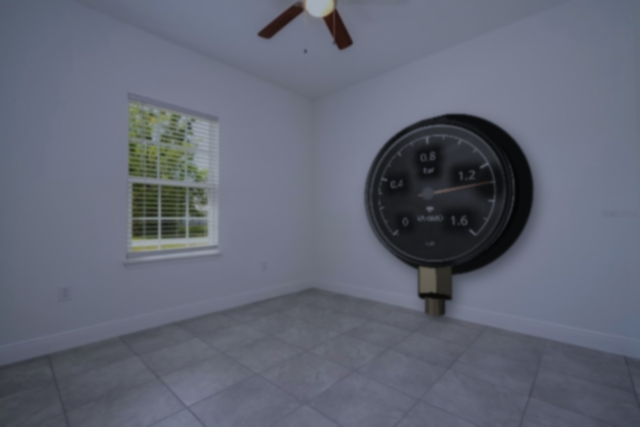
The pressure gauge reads 1.3 bar
